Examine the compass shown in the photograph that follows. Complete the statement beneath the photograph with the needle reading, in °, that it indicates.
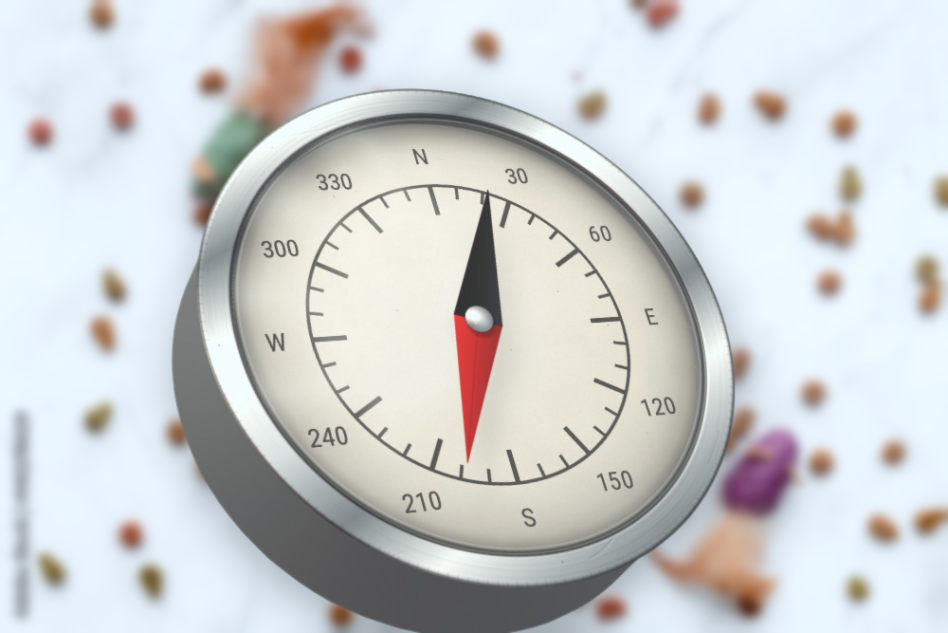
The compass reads 200 °
